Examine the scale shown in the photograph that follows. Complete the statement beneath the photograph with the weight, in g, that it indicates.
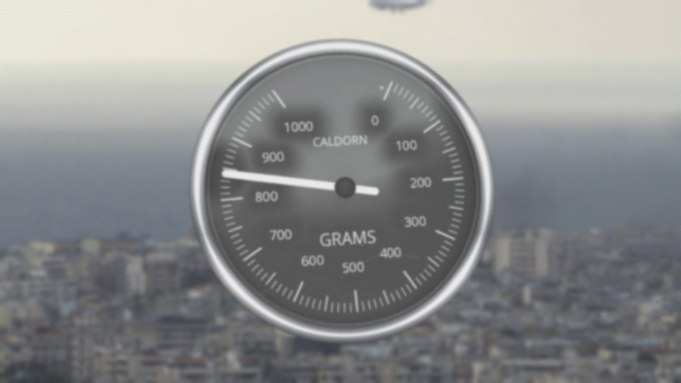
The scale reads 840 g
